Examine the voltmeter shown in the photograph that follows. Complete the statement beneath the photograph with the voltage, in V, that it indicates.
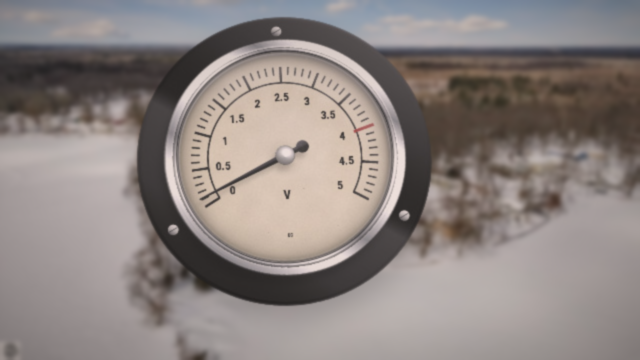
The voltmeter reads 0.1 V
